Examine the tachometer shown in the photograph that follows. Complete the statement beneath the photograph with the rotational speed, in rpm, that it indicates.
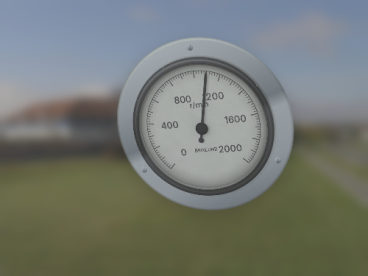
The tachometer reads 1100 rpm
